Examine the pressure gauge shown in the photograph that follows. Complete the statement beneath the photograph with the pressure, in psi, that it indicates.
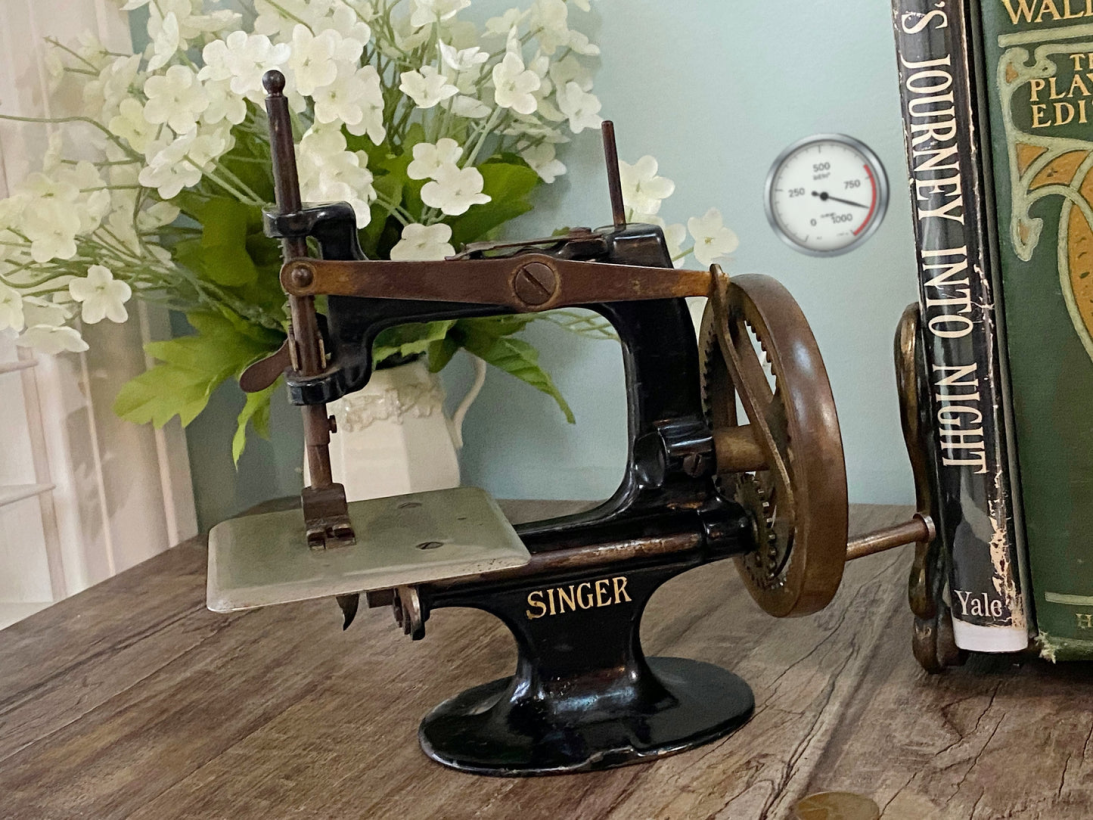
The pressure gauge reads 875 psi
